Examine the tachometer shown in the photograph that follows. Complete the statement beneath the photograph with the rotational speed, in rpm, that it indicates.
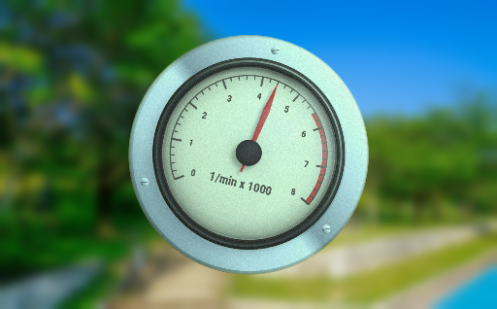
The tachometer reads 4400 rpm
